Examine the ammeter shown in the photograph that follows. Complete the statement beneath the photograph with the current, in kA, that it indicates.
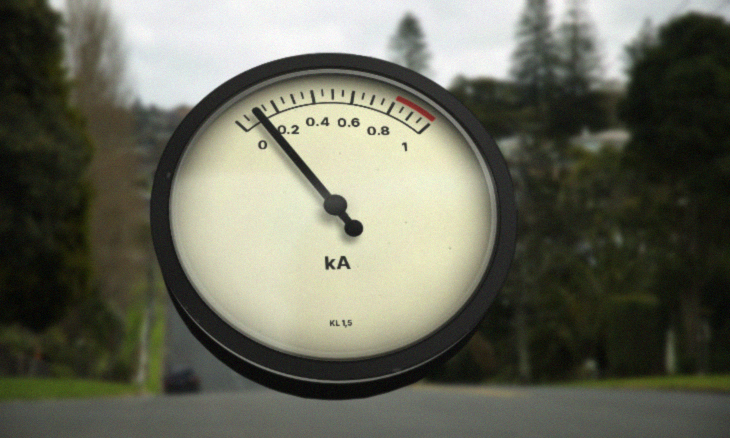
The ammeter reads 0.1 kA
